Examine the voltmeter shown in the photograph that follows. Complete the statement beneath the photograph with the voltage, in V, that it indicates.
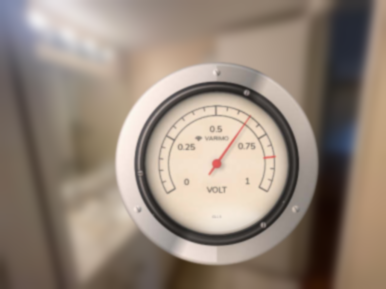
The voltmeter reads 0.65 V
